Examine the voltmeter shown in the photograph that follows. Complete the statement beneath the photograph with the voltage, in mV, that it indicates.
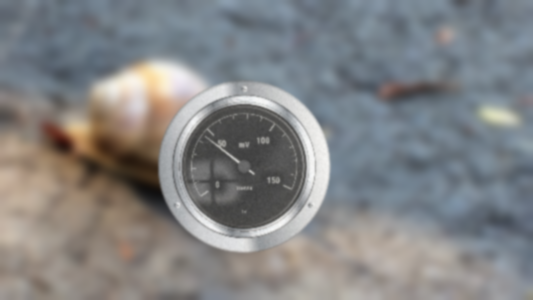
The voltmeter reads 45 mV
